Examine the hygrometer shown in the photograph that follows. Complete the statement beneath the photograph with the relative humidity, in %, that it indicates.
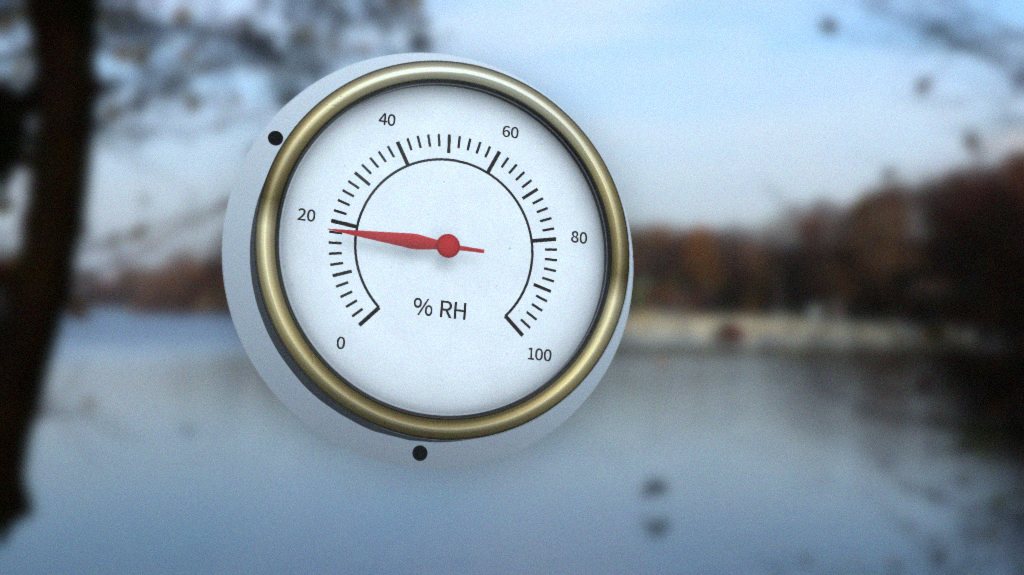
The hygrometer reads 18 %
